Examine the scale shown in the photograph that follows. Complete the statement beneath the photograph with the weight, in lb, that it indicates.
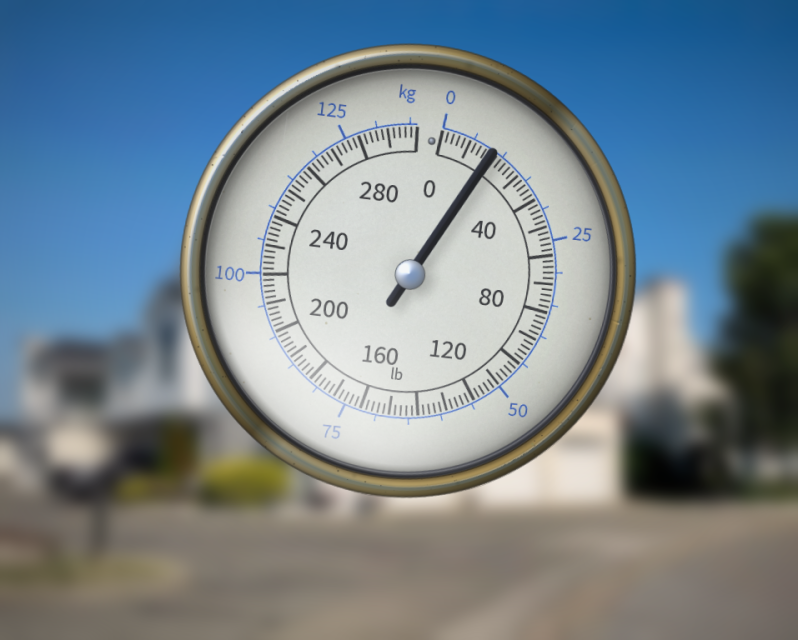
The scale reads 18 lb
